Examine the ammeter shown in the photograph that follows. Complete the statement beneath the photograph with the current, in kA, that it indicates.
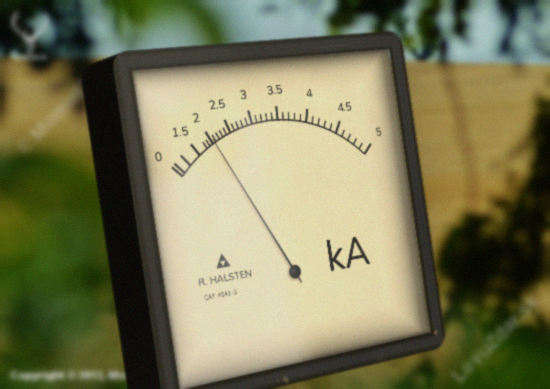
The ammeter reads 2 kA
